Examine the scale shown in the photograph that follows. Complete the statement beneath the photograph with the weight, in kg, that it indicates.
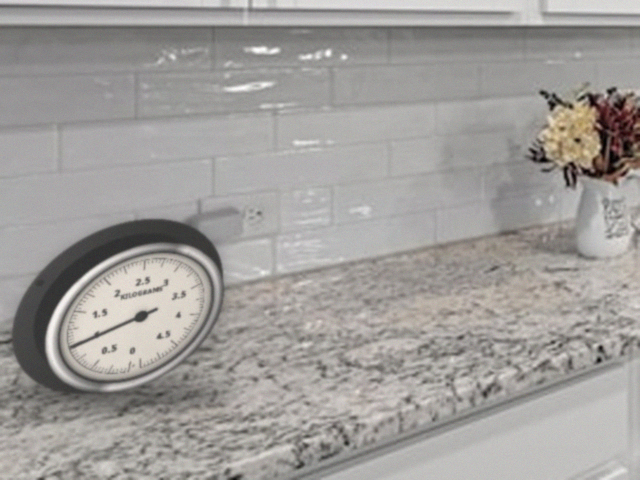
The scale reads 1 kg
